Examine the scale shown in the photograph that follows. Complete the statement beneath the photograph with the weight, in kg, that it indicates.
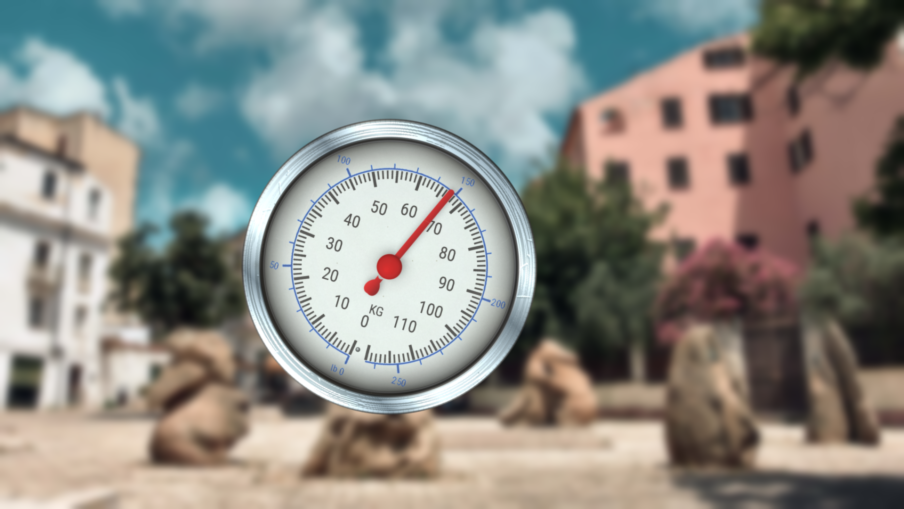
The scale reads 67 kg
